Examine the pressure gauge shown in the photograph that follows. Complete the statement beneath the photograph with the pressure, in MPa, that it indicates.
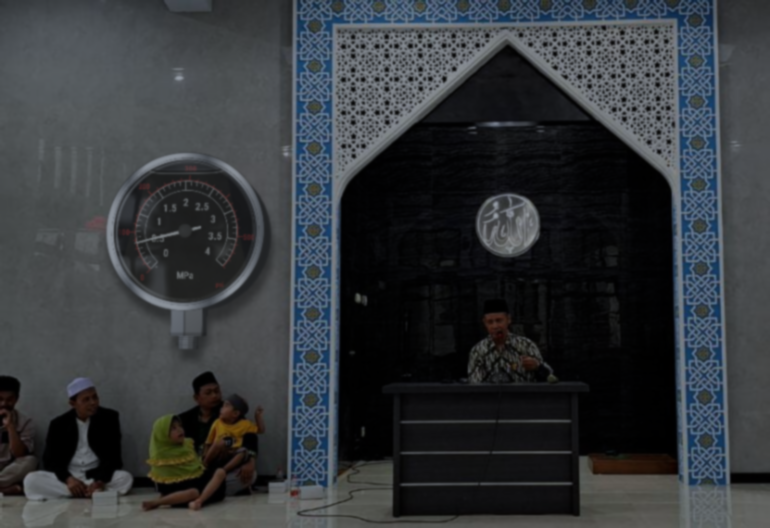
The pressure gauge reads 0.5 MPa
